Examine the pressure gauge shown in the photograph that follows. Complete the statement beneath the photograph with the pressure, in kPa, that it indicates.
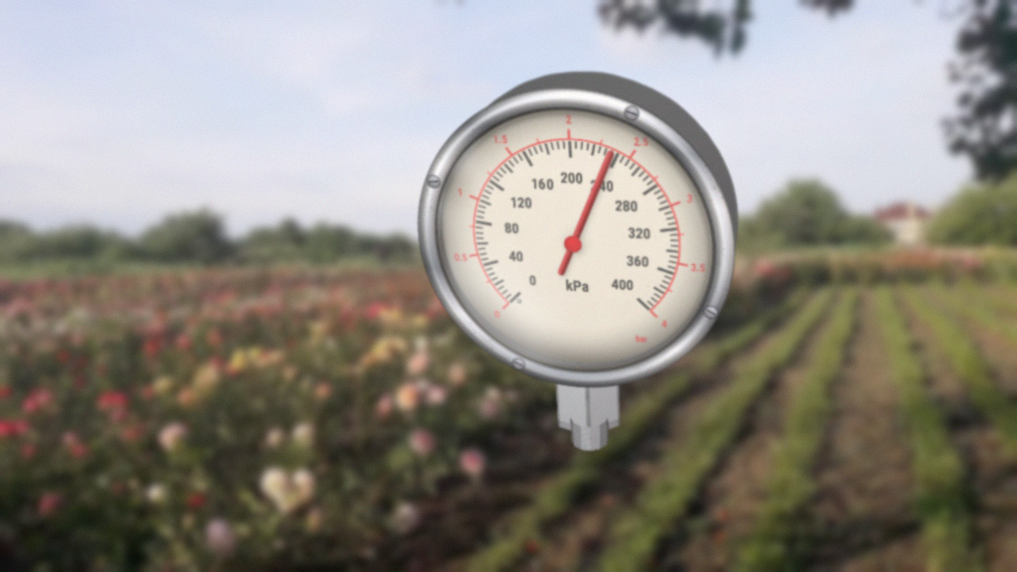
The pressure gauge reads 235 kPa
